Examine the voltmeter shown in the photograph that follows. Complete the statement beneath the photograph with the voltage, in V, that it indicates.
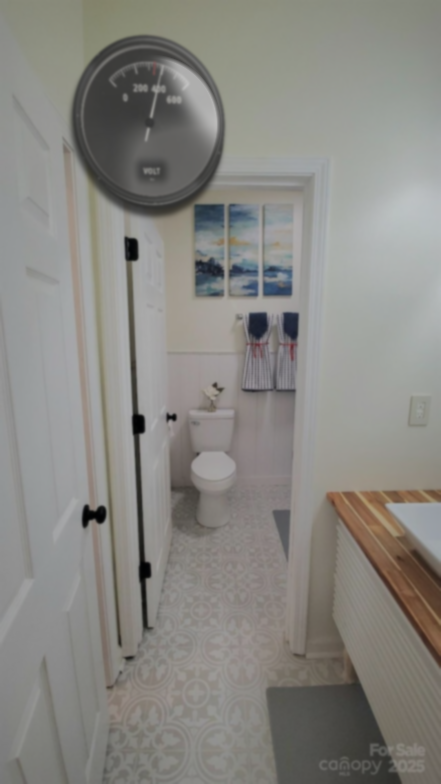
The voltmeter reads 400 V
